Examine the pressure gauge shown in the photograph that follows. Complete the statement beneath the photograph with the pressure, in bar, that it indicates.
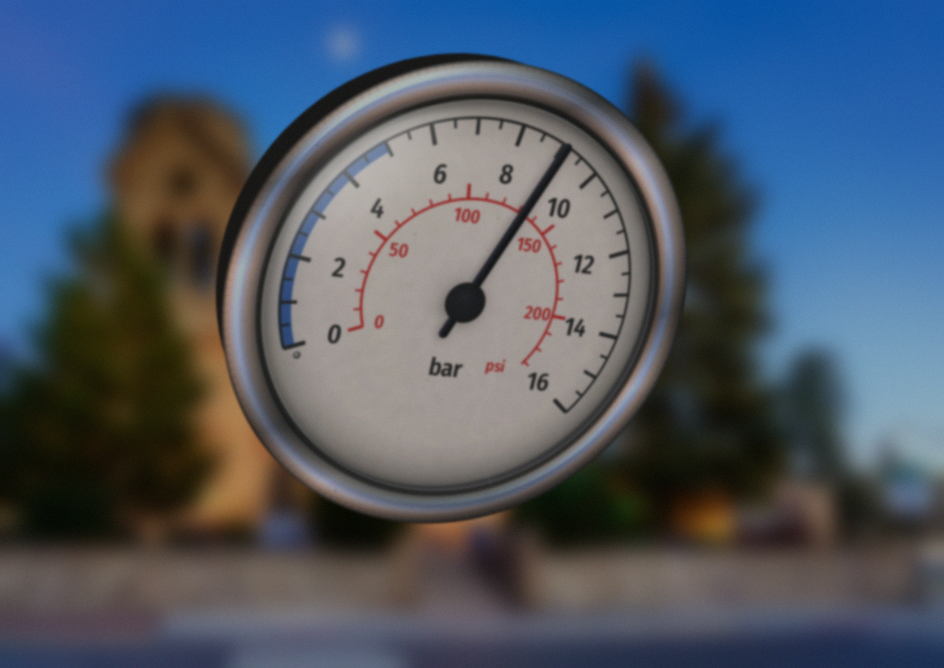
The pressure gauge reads 9 bar
